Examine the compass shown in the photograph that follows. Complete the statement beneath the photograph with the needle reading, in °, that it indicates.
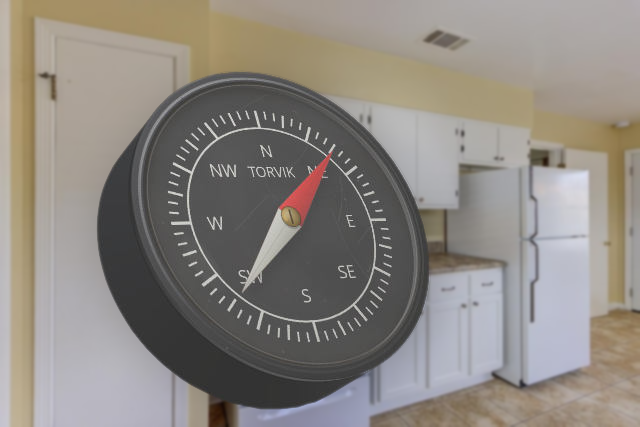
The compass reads 45 °
